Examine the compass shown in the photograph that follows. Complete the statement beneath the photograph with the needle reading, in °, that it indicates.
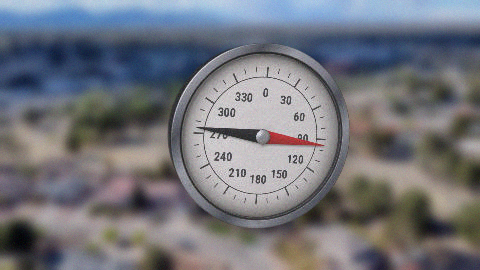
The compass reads 95 °
